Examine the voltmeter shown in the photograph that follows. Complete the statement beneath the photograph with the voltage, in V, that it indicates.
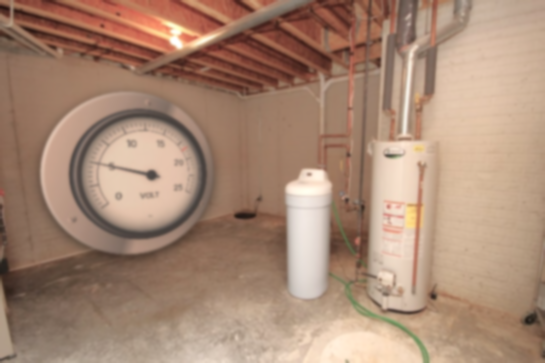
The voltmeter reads 5 V
